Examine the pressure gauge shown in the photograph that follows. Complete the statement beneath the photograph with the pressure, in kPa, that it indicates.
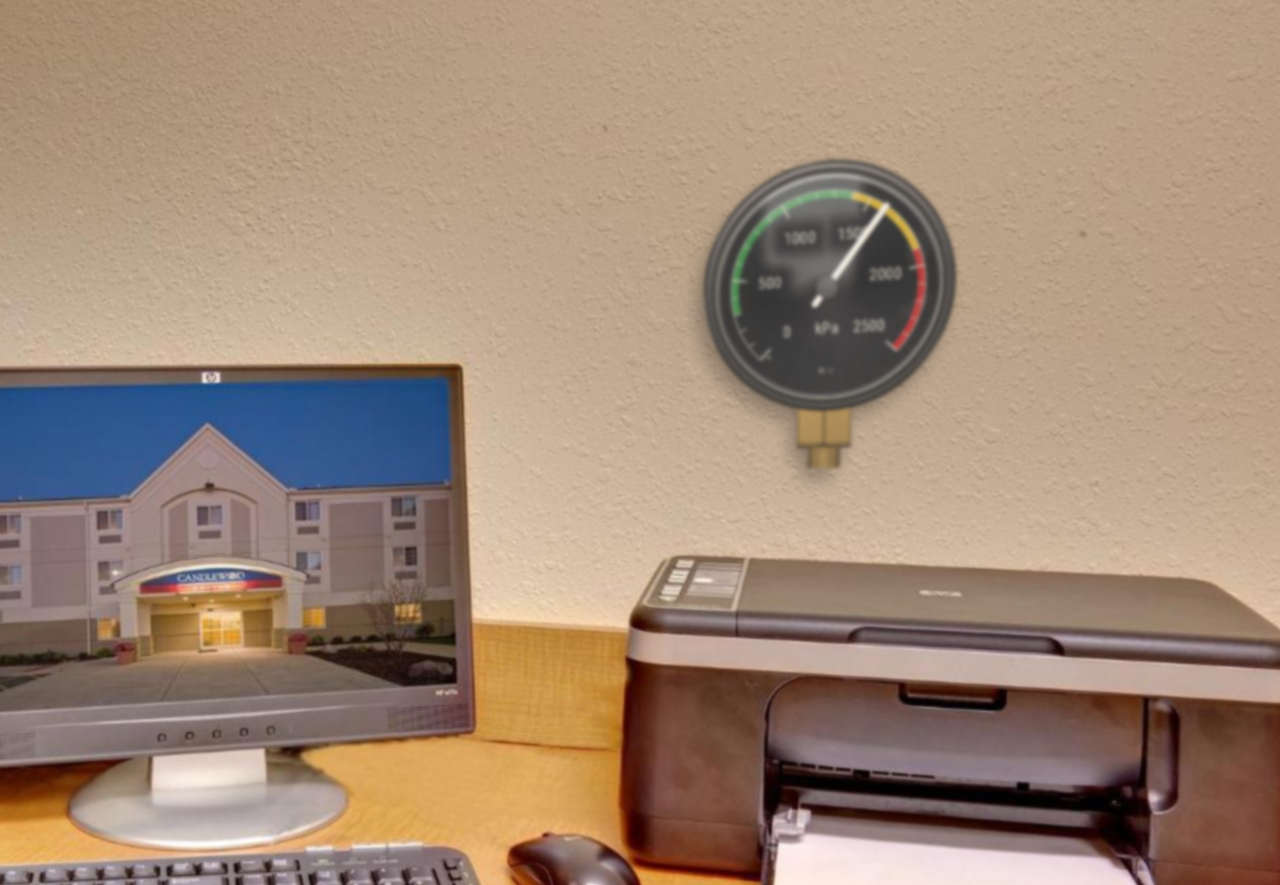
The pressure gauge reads 1600 kPa
